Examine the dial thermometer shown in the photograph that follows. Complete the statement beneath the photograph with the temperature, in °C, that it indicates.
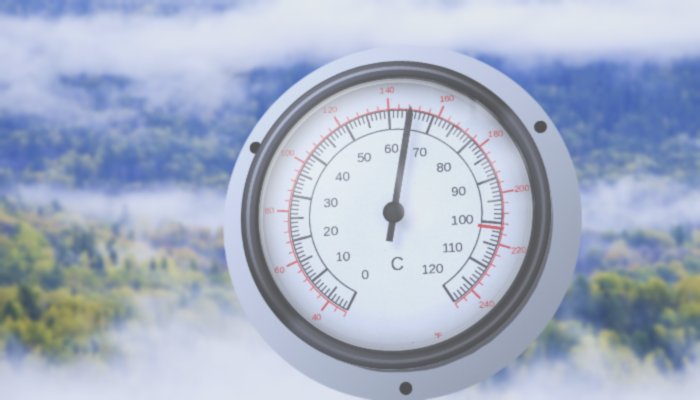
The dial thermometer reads 65 °C
